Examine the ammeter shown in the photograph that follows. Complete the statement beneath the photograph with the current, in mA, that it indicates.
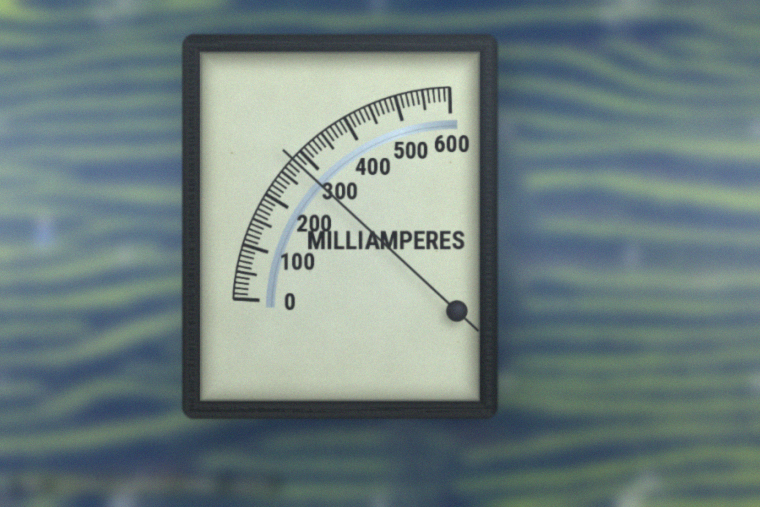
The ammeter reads 280 mA
